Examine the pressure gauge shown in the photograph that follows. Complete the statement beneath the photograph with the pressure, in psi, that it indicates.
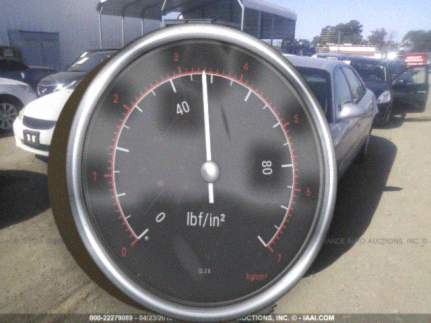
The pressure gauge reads 47.5 psi
